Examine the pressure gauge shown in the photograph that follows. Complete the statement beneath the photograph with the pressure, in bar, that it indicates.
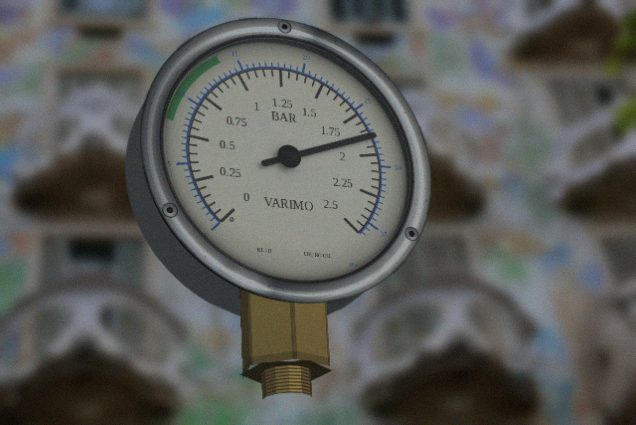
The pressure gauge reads 1.9 bar
